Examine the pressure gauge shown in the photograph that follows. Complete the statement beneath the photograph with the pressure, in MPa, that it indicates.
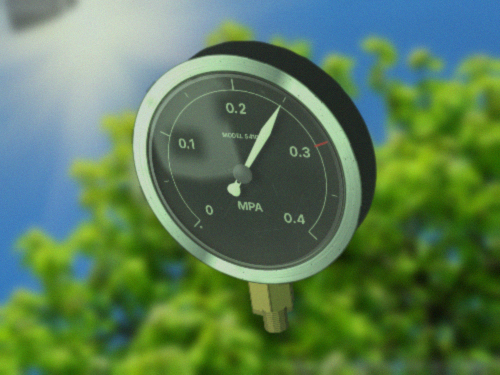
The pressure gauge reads 0.25 MPa
